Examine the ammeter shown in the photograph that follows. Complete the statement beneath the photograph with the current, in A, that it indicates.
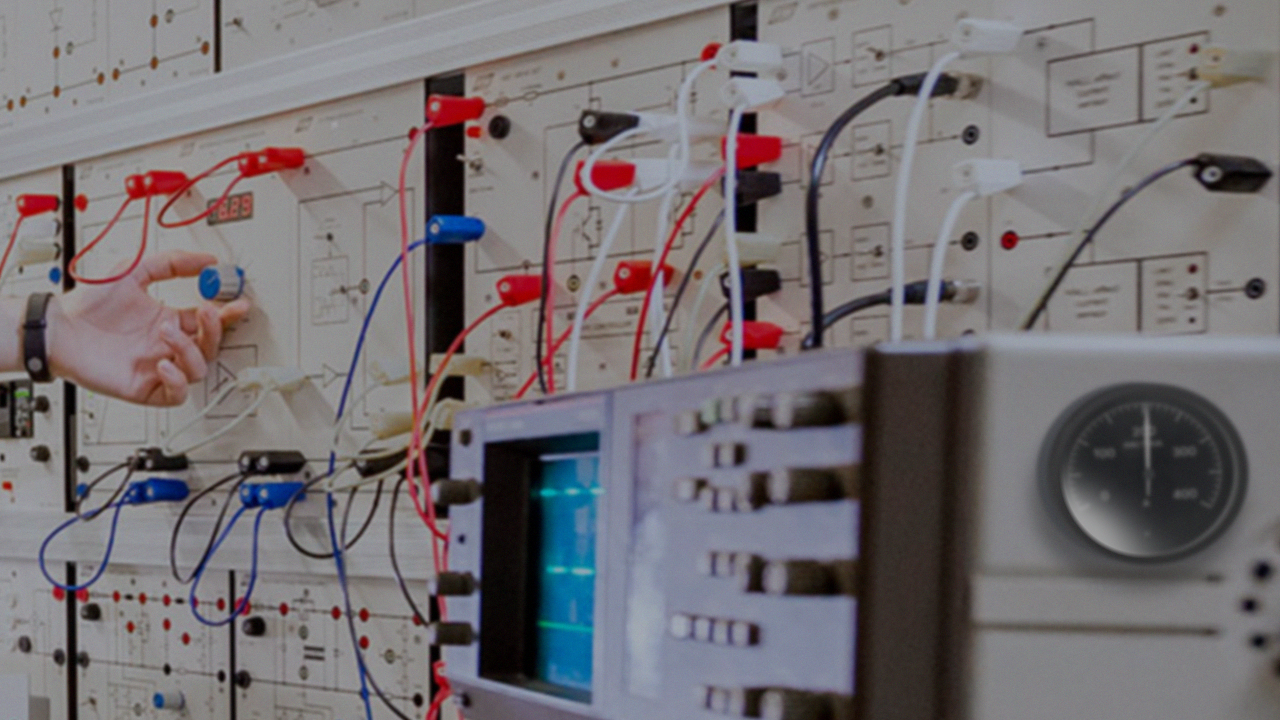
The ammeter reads 200 A
